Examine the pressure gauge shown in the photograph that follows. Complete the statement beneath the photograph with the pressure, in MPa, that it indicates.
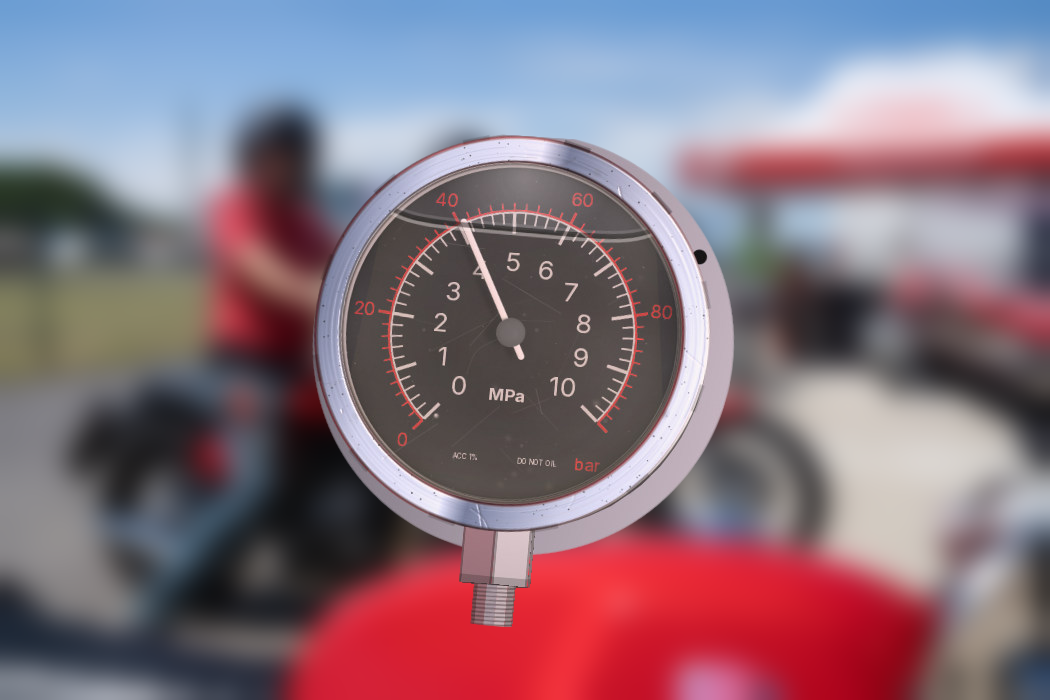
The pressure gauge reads 4.1 MPa
